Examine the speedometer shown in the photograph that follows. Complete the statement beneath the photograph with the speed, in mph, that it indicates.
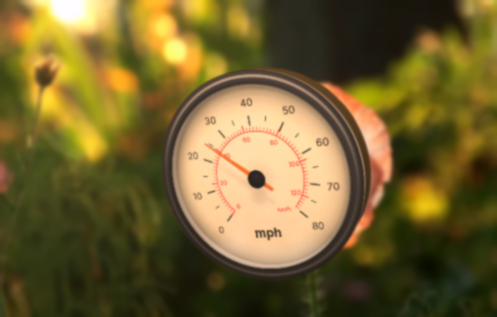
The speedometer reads 25 mph
